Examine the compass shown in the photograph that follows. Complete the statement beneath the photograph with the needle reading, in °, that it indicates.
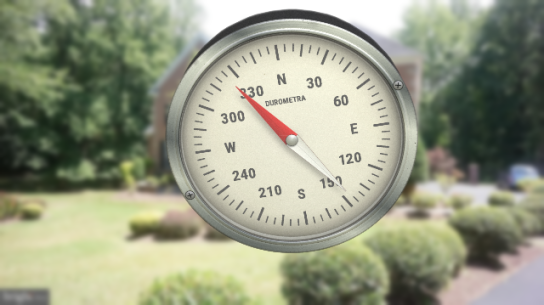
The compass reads 325 °
